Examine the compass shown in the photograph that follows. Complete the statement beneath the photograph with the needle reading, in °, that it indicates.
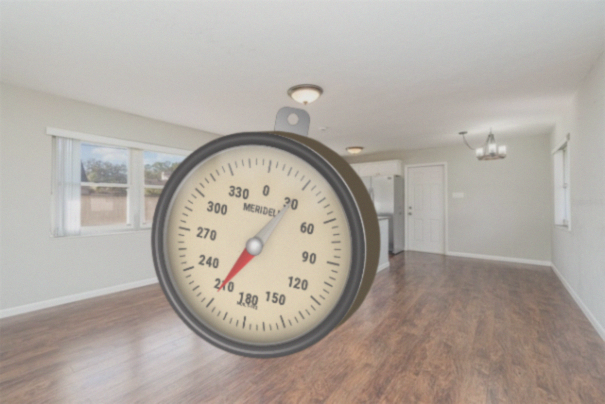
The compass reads 210 °
